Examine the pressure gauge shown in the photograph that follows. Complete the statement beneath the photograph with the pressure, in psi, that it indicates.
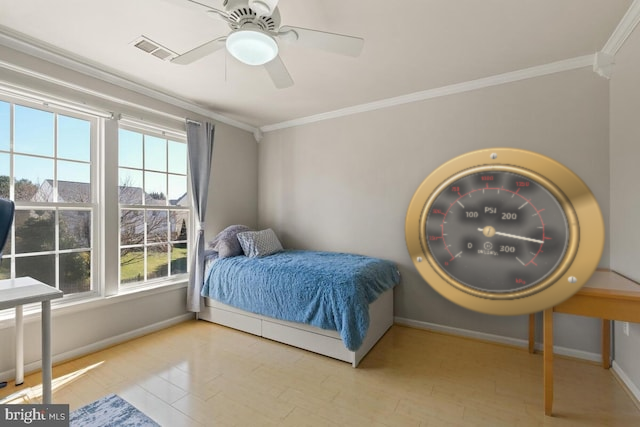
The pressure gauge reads 260 psi
